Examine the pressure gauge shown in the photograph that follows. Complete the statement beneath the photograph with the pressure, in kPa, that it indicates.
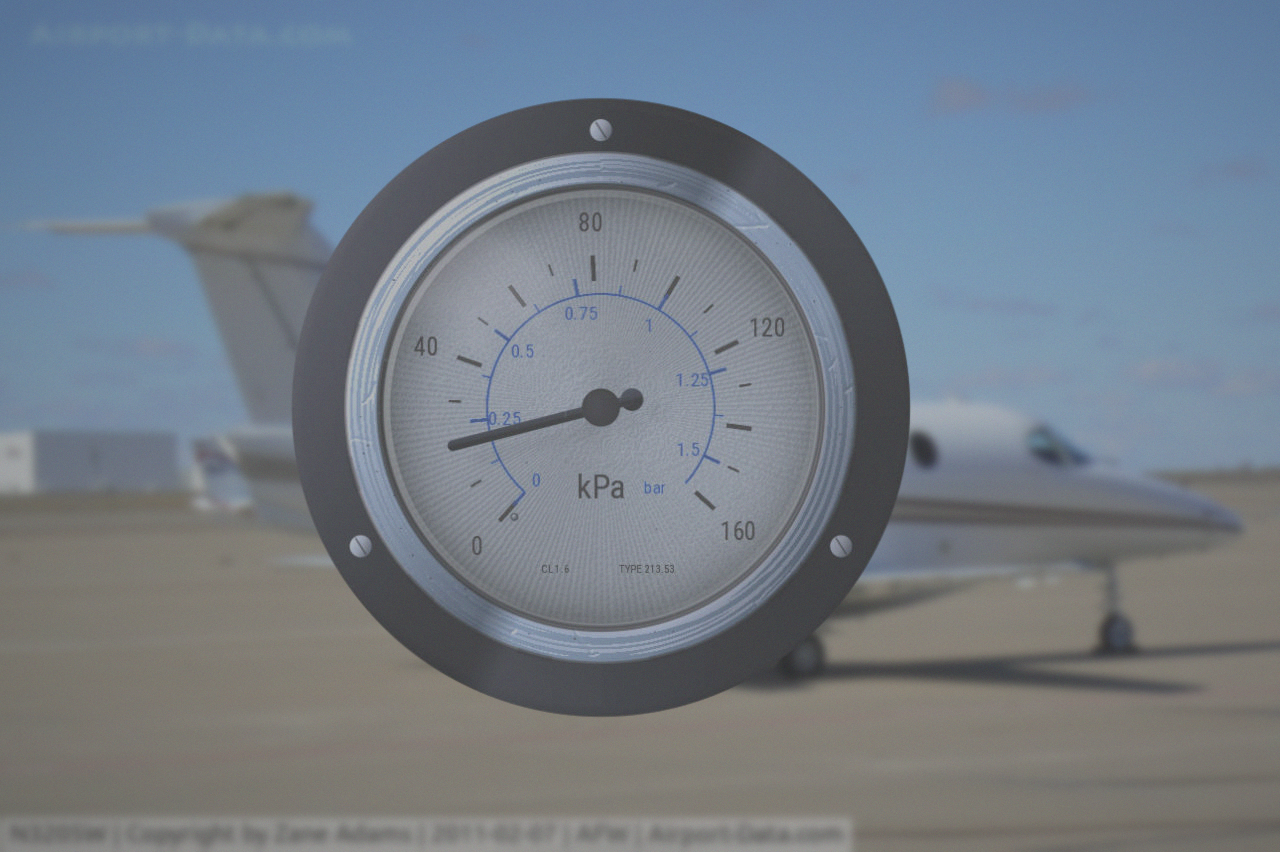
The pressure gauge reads 20 kPa
